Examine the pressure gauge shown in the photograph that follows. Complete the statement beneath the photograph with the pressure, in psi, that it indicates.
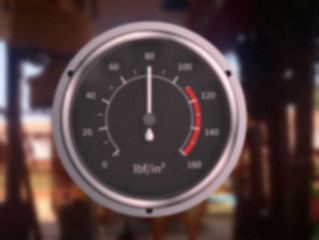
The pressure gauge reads 80 psi
